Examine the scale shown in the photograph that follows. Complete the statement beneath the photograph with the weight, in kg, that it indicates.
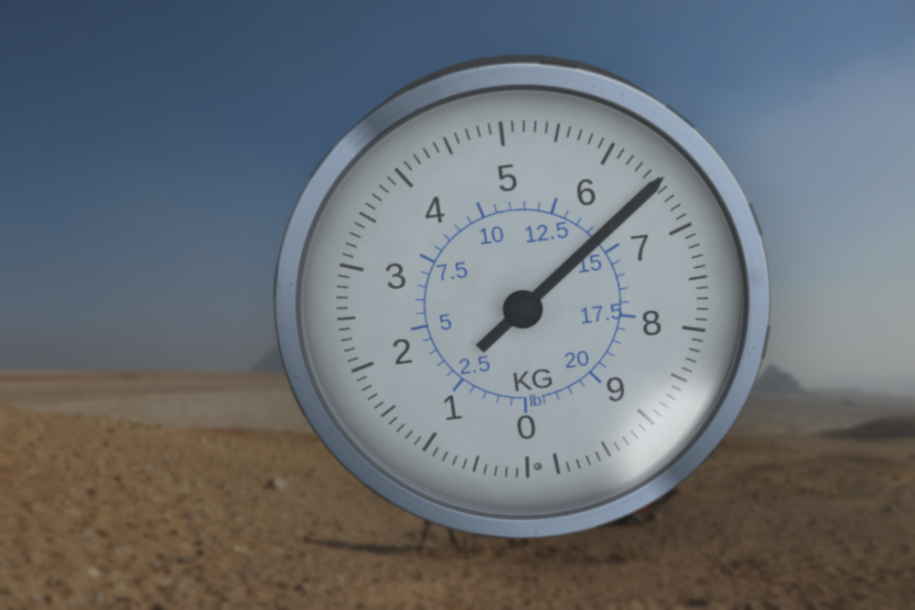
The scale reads 6.5 kg
